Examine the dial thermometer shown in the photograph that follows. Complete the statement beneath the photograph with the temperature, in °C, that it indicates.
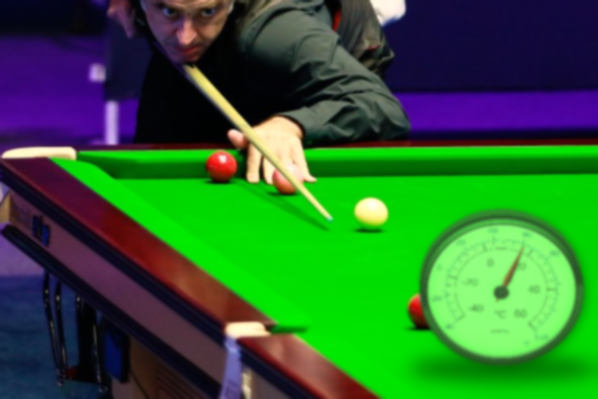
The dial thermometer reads 16 °C
